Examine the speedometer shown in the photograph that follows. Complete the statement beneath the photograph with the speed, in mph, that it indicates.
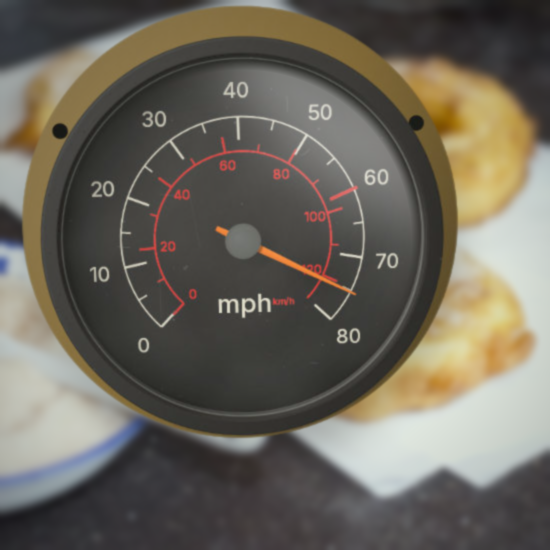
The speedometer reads 75 mph
